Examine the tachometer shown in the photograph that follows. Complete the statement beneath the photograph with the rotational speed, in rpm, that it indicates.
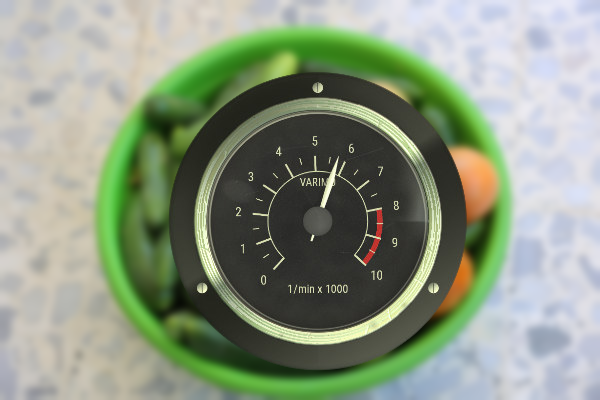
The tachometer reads 5750 rpm
